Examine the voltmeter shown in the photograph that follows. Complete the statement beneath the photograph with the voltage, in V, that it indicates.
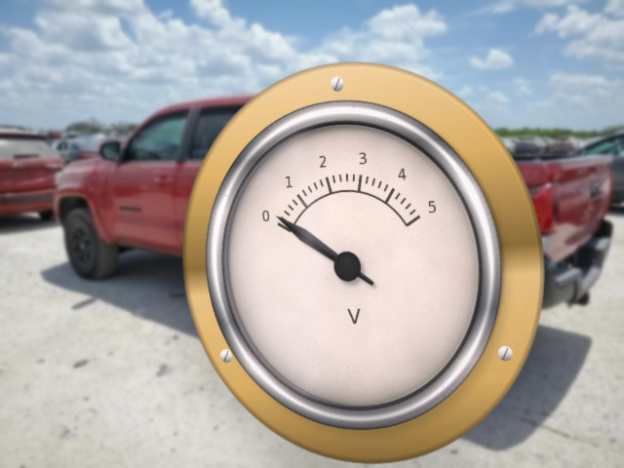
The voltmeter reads 0.2 V
